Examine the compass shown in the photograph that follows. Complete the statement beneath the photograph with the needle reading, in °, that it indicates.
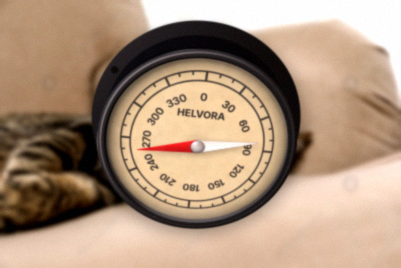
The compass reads 260 °
